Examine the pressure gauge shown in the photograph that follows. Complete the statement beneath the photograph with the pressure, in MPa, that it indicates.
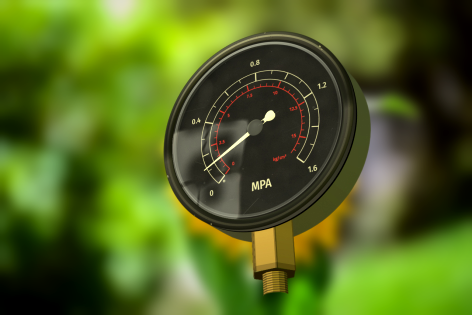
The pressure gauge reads 0.1 MPa
